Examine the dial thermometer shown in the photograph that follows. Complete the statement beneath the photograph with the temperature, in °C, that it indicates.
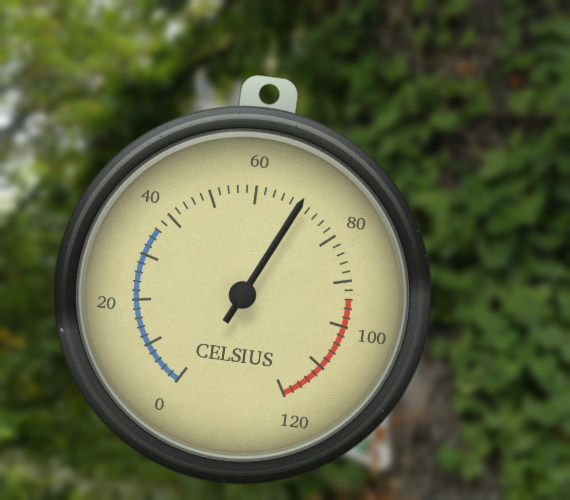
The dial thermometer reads 70 °C
